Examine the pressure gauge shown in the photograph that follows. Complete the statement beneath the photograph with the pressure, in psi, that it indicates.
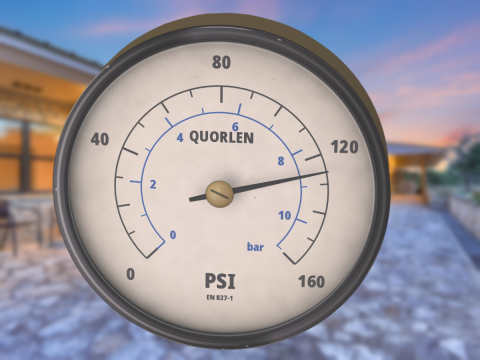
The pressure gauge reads 125 psi
